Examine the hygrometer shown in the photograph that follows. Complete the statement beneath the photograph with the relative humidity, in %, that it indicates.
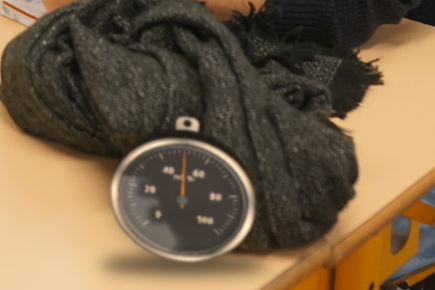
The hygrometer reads 50 %
